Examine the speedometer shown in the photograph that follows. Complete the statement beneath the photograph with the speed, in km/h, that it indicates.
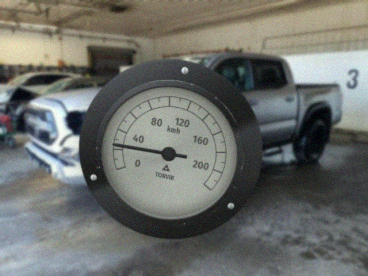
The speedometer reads 25 km/h
